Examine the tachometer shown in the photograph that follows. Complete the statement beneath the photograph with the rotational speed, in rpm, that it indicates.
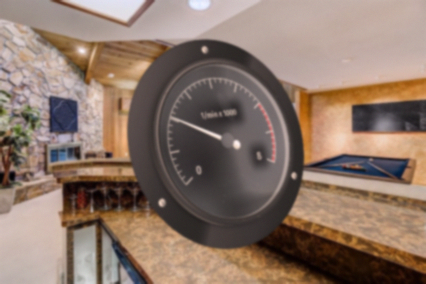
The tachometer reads 2000 rpm
